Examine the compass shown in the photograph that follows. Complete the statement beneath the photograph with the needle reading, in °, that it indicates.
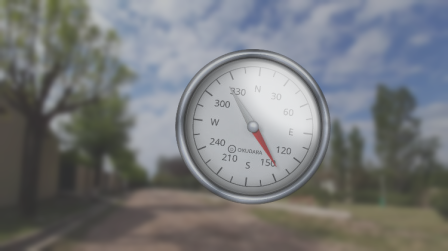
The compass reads 142.5 °
